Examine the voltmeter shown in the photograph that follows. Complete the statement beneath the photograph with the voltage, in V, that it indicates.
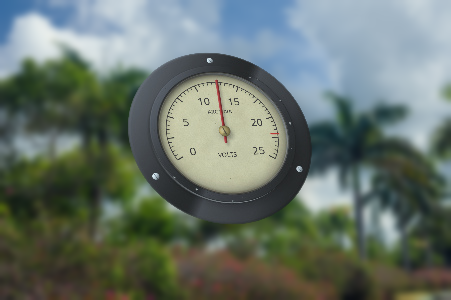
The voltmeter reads 12.5 V
